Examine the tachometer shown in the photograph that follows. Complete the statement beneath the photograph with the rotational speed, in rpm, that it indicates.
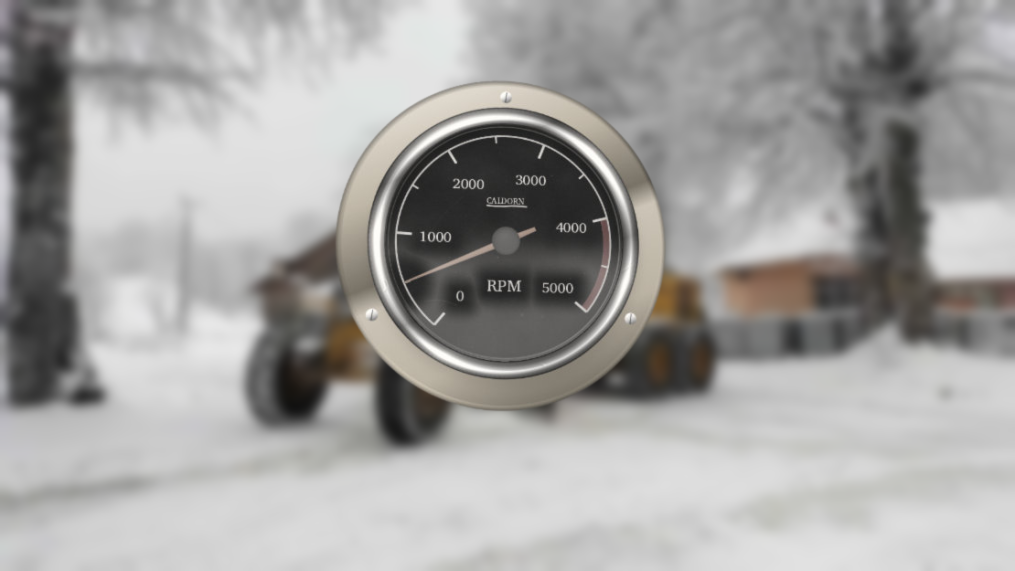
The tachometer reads 500 rpm
